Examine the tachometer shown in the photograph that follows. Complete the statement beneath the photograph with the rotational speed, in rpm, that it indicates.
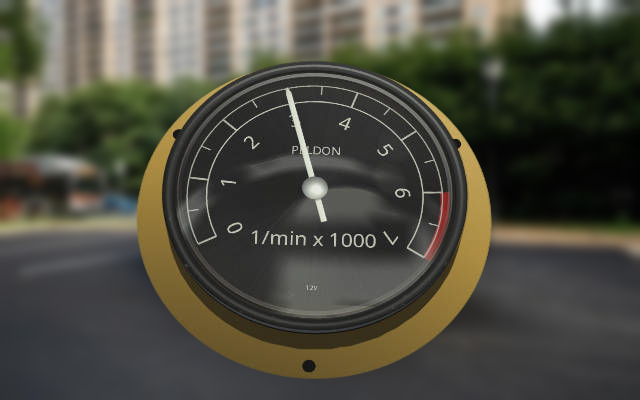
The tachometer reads 3000 rpm
